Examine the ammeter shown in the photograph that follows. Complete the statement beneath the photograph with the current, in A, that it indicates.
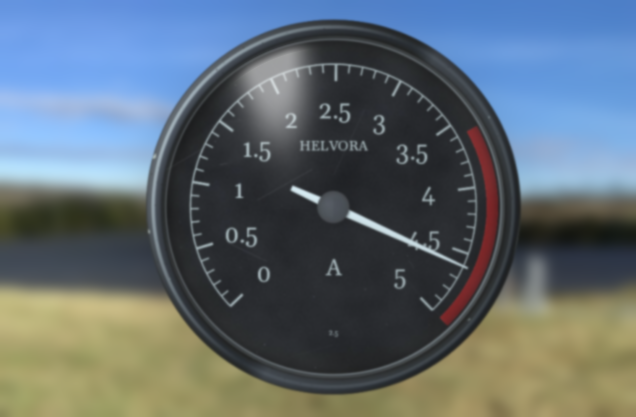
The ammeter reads 4.6 A
